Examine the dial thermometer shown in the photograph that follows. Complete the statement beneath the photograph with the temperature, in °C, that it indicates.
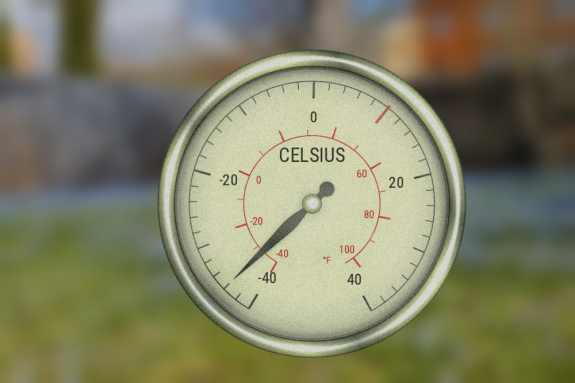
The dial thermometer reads -36 °C
